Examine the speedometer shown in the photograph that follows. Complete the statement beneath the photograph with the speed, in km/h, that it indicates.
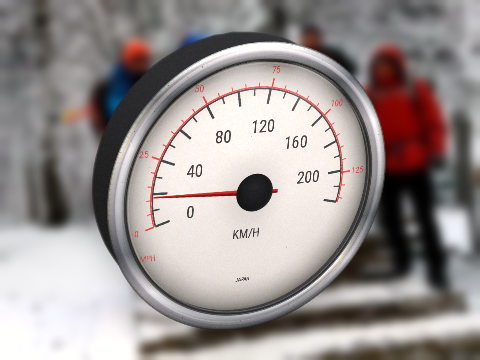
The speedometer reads 20 km/h
